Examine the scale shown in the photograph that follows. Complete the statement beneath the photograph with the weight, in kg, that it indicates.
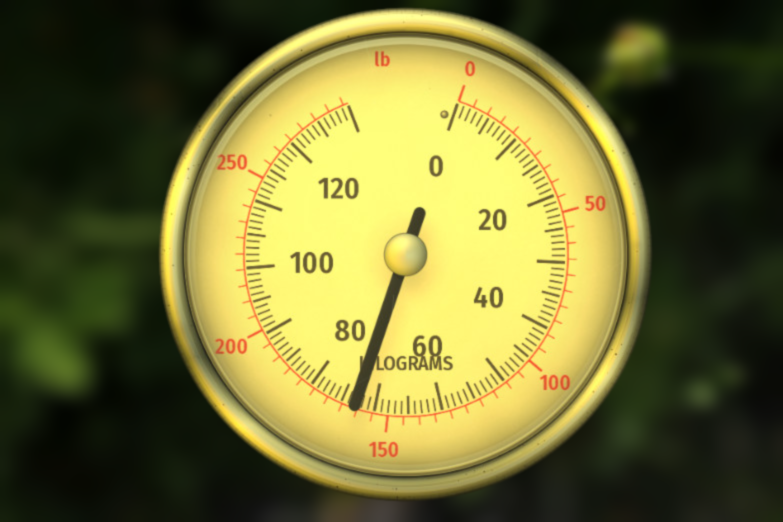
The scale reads 73 kg
